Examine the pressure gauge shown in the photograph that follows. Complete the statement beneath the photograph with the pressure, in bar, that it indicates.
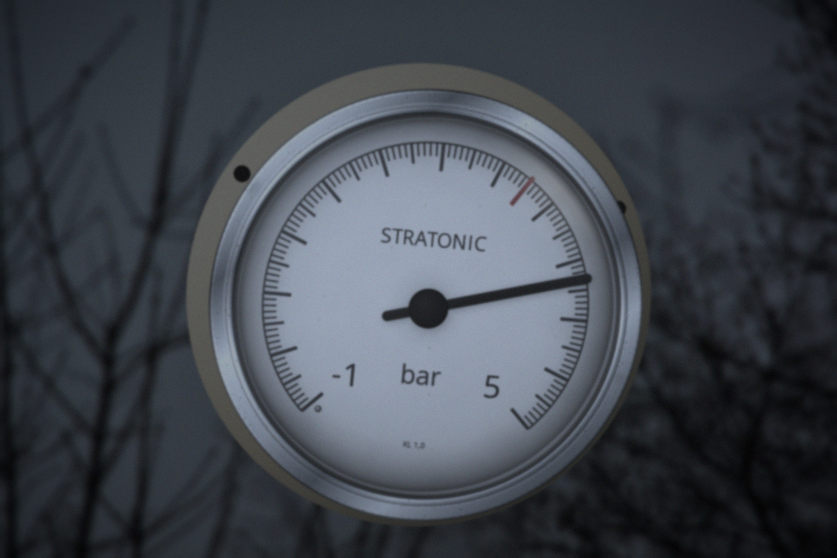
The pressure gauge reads 3.65 bar
